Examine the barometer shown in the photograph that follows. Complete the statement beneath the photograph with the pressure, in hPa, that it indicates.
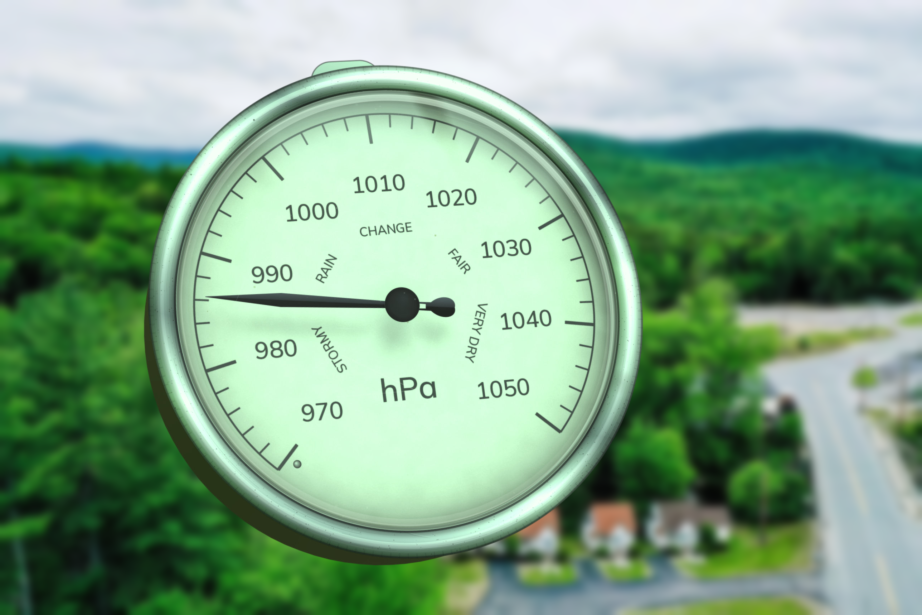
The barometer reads 986 hPa
